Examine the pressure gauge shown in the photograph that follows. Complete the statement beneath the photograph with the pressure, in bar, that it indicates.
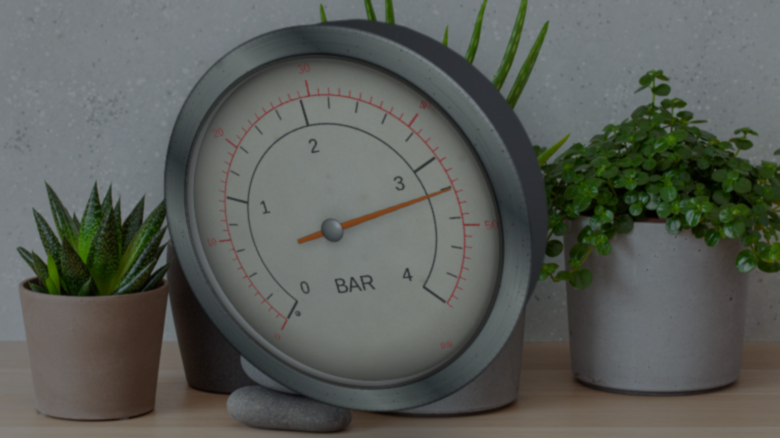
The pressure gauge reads 3.2 bar
